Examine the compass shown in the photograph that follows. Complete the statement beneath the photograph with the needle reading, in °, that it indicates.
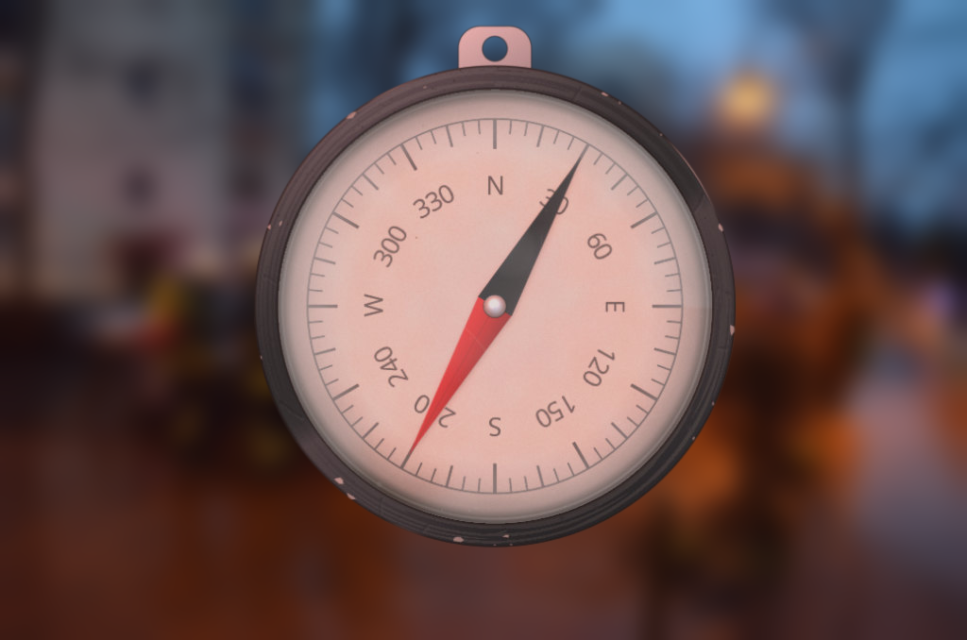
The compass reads 210 °
